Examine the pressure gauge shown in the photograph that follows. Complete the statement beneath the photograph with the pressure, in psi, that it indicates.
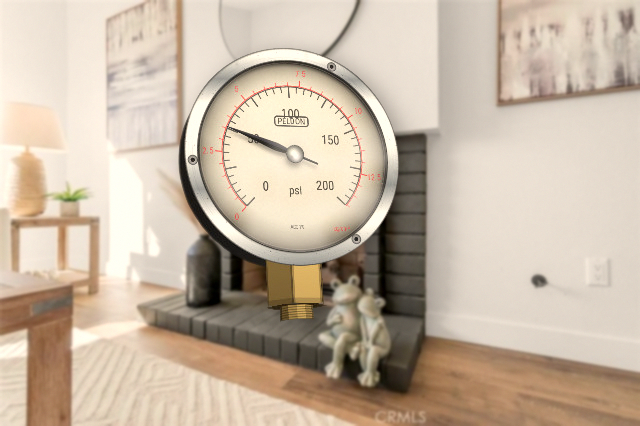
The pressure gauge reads 50 psi
